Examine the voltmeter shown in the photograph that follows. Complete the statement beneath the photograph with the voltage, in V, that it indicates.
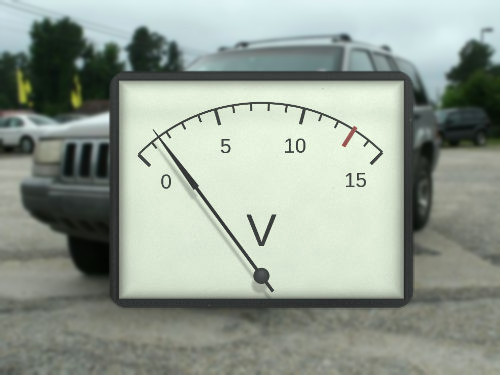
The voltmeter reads 1.5 V
